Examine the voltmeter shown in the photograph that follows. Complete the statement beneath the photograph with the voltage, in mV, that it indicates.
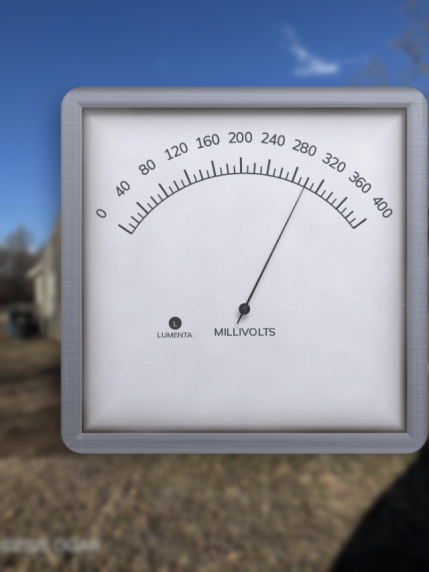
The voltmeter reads 300 mV
